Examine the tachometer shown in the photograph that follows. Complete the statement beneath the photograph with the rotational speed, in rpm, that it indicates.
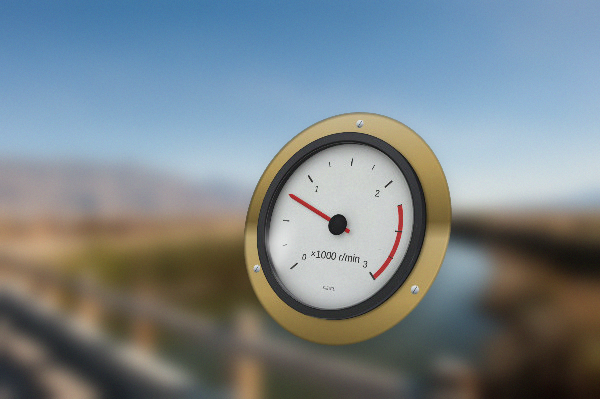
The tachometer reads 750 rpm
